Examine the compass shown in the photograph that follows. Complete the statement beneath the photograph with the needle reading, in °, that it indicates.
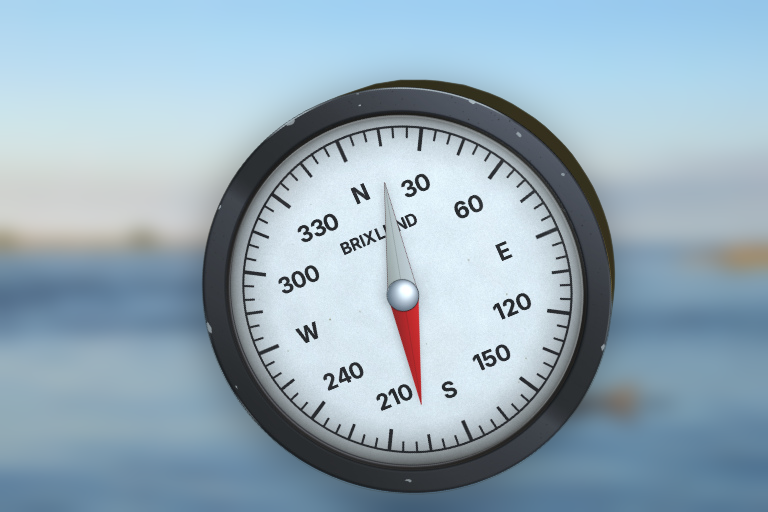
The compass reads 195 °
